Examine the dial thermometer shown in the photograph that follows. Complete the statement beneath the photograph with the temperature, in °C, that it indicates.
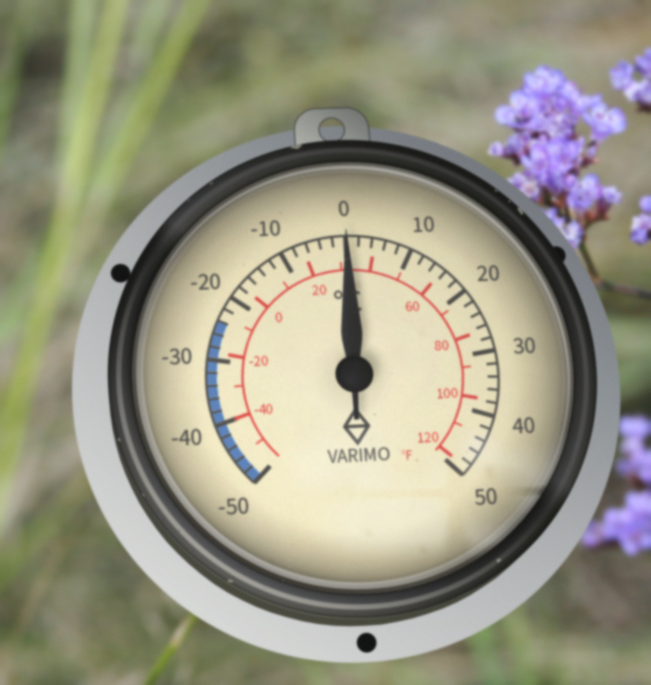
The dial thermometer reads 0 °C
